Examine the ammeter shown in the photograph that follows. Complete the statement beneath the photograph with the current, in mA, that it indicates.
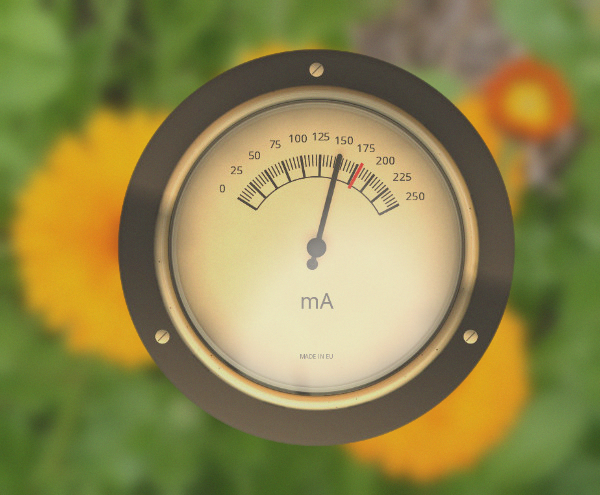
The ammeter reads 150 mA
